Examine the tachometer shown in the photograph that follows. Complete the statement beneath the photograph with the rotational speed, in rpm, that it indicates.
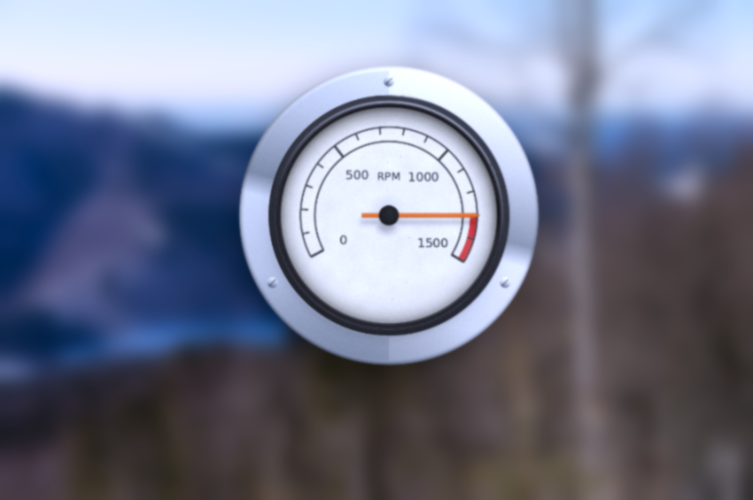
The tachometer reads 1300 rpm
